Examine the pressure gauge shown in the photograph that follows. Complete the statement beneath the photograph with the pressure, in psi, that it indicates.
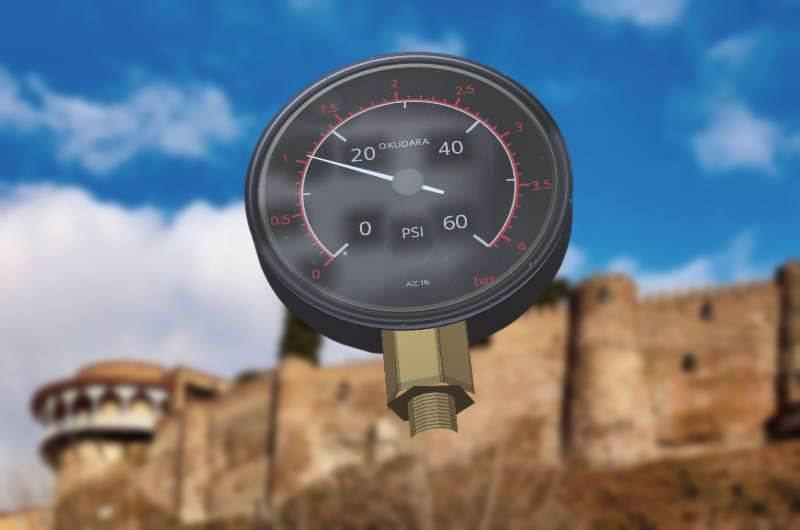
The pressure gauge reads 15 psi
